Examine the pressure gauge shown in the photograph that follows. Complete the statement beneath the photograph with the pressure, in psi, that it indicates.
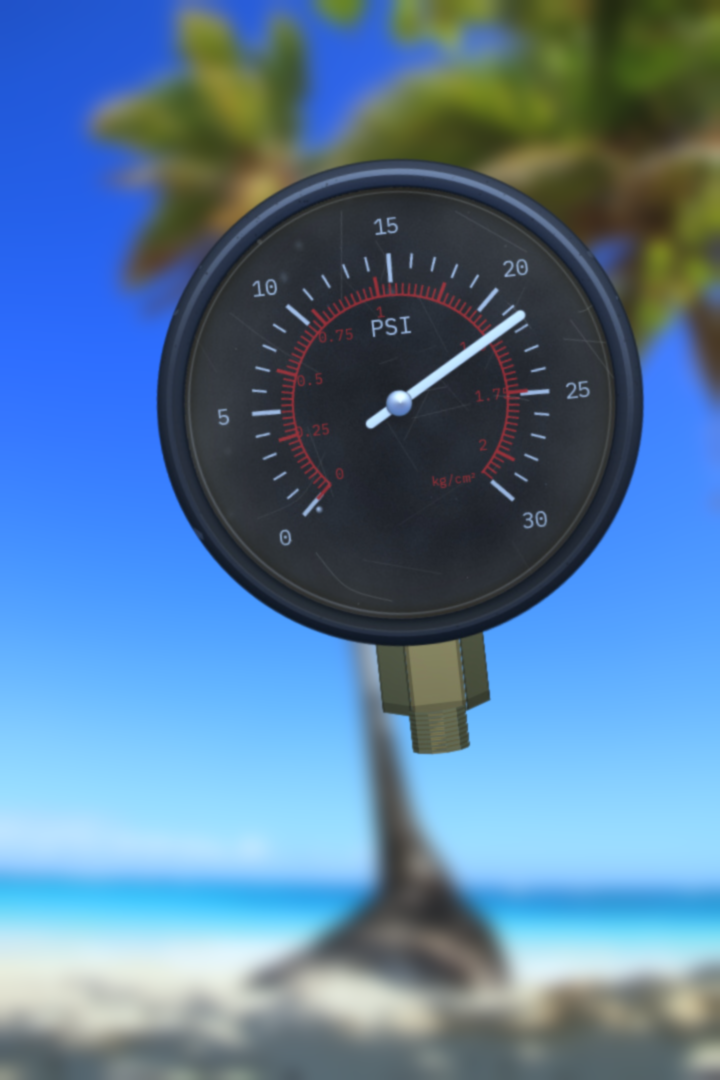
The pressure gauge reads 21.5 psi
